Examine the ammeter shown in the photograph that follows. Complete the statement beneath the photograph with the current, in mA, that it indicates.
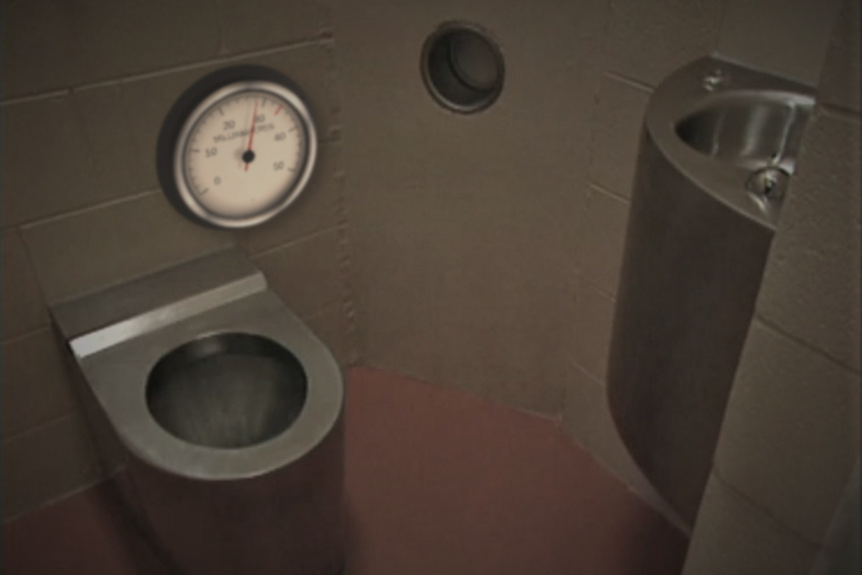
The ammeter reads 28 mA
